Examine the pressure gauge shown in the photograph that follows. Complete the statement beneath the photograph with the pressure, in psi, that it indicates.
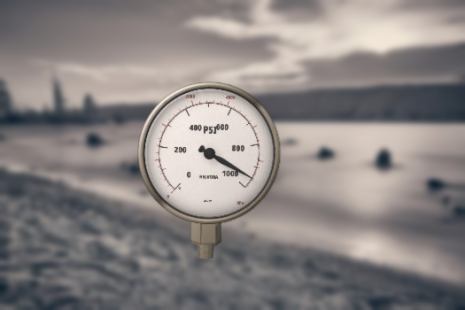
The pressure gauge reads 950 psi
